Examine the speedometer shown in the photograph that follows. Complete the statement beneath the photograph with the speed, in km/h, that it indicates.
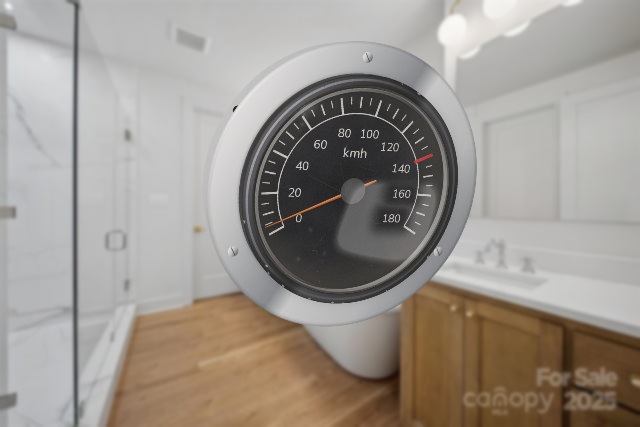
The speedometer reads 5 km/h
